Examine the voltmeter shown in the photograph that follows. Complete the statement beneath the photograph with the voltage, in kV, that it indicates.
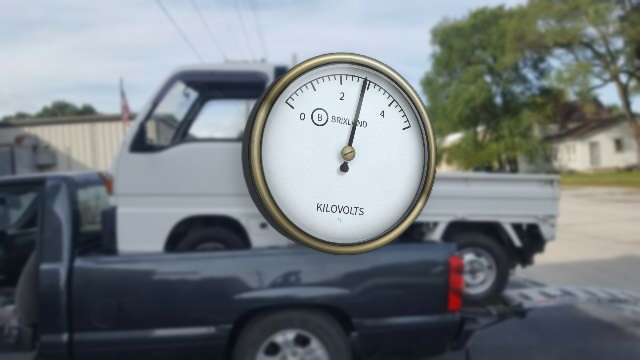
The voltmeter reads 2.8 kV
